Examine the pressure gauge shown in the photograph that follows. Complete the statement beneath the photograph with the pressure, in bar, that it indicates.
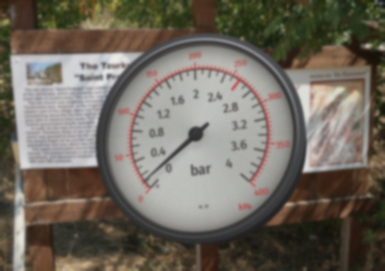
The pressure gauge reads 0.1 bar
